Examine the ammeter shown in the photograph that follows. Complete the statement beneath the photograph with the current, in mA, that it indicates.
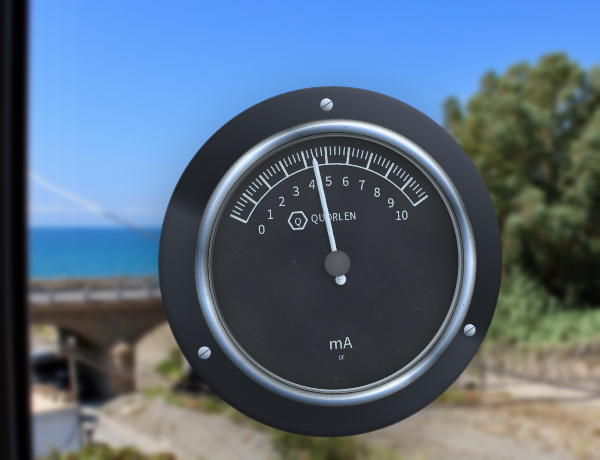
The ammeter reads 4.4 mA
